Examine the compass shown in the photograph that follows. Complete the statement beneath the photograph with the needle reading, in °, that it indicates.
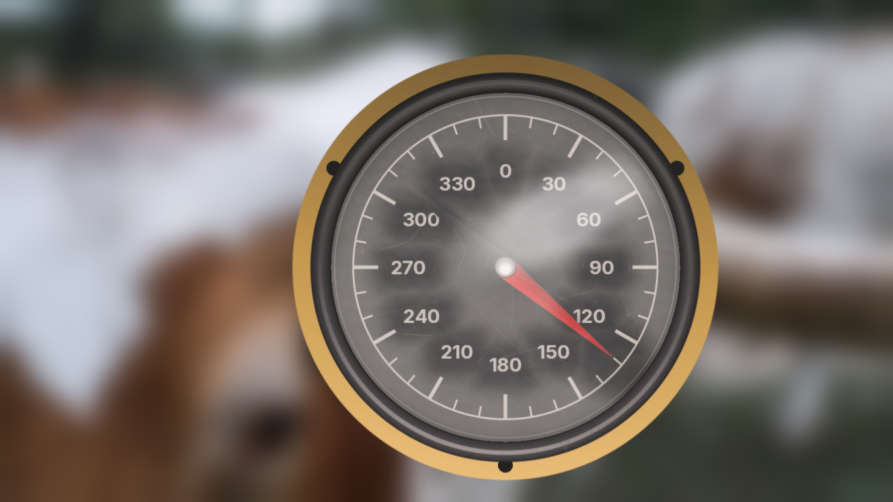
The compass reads 130 °
